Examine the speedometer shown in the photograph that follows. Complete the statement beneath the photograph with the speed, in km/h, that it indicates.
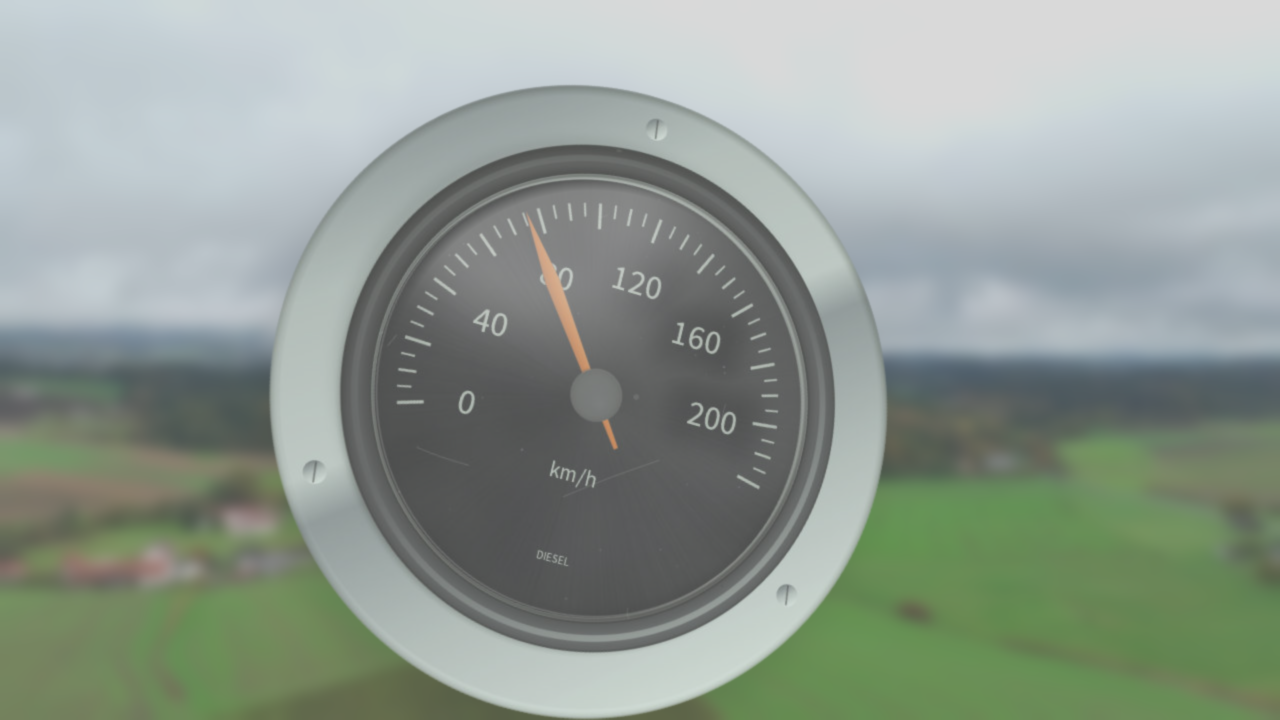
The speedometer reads 75 km/h
